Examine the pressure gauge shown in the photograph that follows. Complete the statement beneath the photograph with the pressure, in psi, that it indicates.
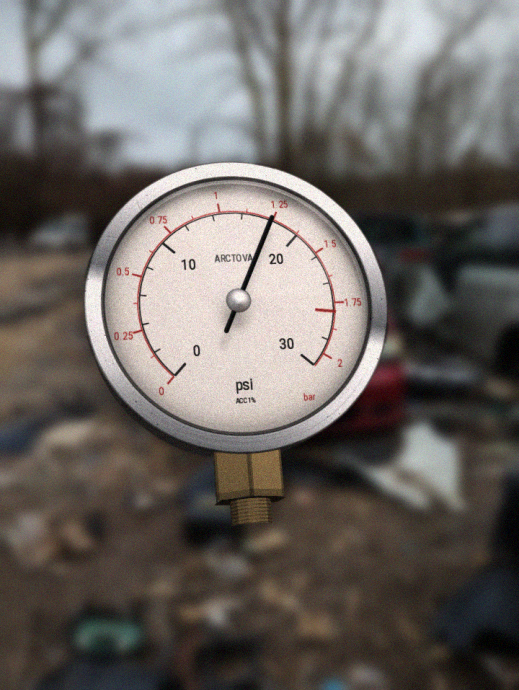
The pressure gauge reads 18 psi
